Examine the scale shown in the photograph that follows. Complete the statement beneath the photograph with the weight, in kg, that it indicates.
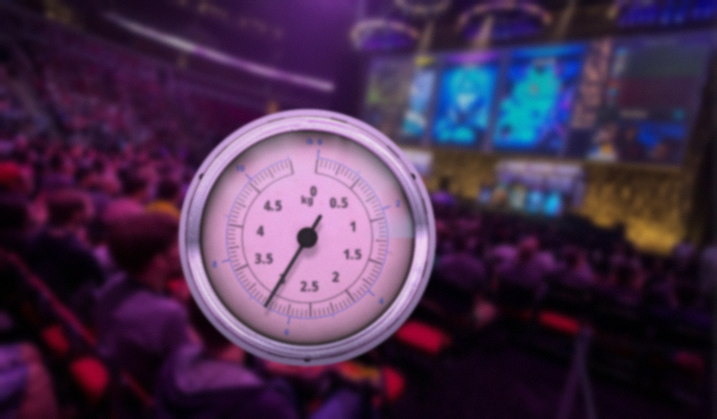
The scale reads 3 kg
